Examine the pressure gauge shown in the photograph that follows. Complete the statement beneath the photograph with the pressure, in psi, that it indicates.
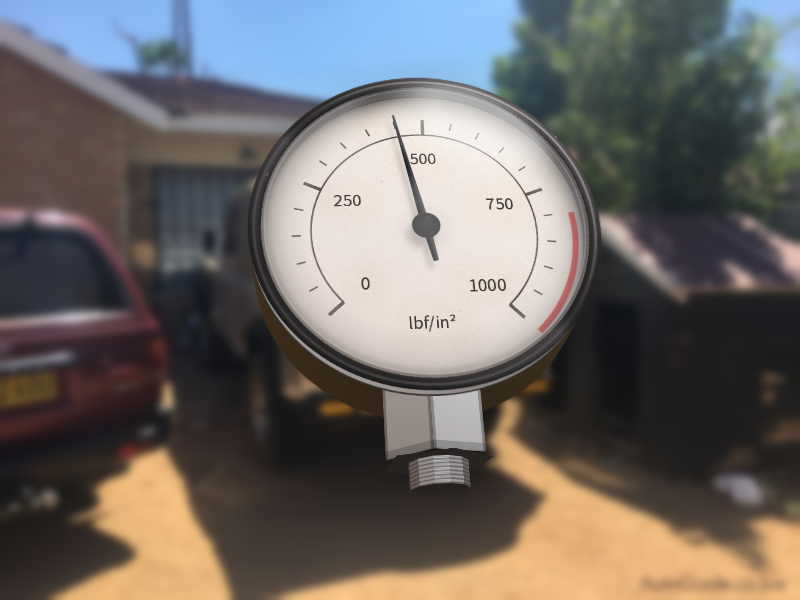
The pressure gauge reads 450 psi
